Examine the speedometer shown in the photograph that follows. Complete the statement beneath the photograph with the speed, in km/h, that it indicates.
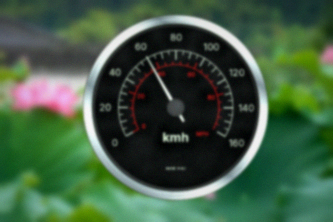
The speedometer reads 60 km/h
